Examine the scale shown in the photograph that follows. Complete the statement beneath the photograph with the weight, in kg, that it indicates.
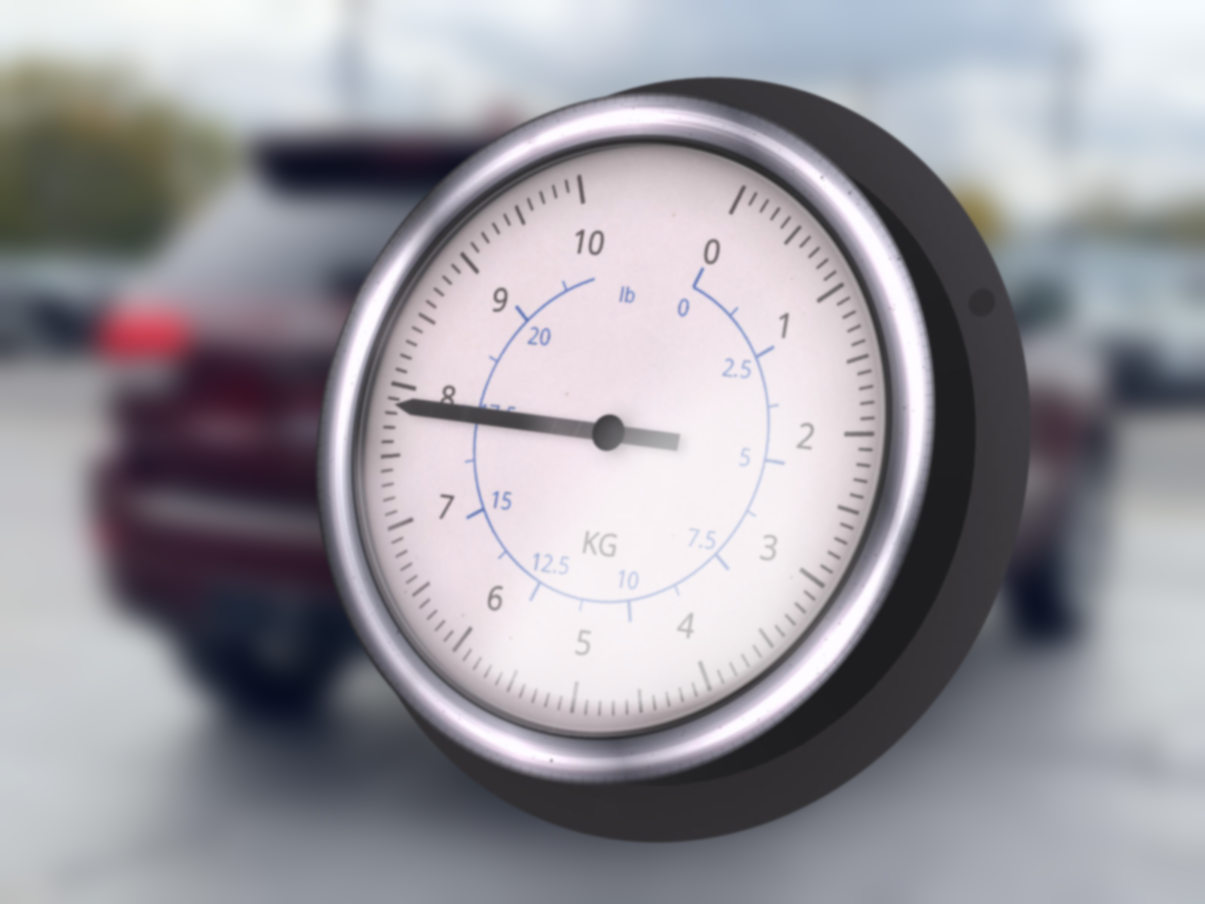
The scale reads 7.85 kg
